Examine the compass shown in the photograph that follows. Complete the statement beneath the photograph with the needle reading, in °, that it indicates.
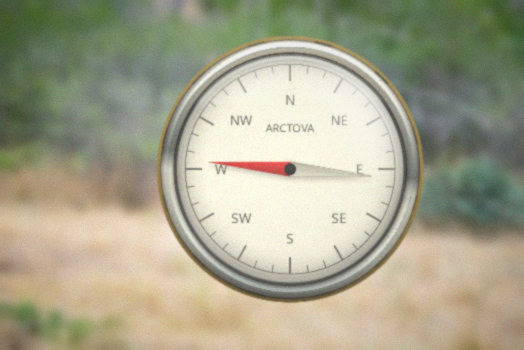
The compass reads 275 °
